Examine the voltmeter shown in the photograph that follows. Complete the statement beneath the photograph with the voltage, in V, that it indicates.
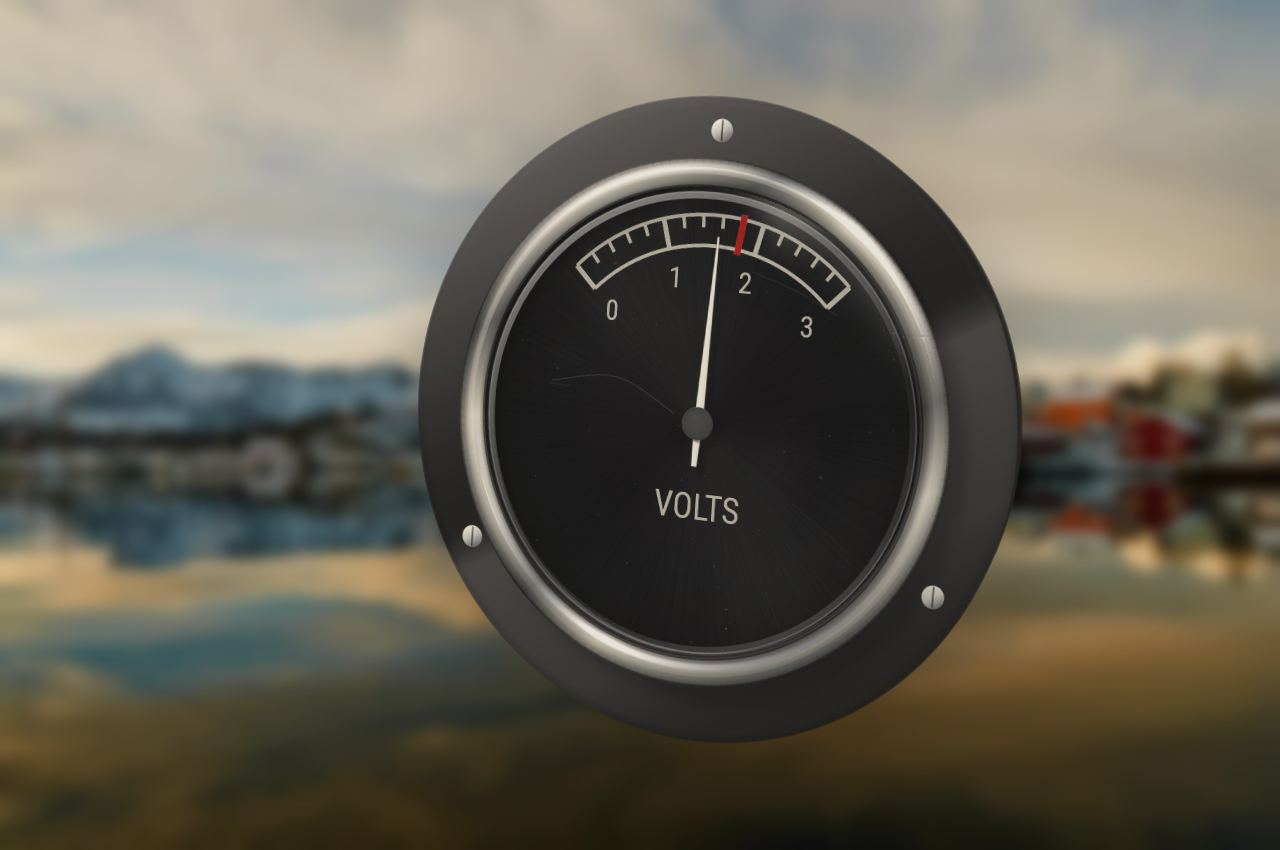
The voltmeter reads 1.6 V
